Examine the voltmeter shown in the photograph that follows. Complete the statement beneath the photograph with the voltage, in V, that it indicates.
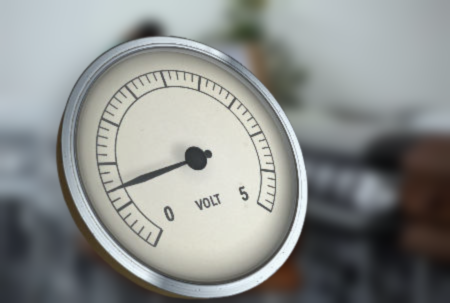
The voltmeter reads 0.7 V
